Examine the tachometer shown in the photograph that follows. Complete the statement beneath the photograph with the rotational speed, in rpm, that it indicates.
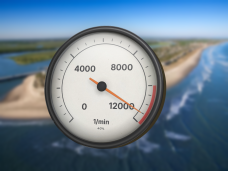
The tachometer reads 11500 rpm
